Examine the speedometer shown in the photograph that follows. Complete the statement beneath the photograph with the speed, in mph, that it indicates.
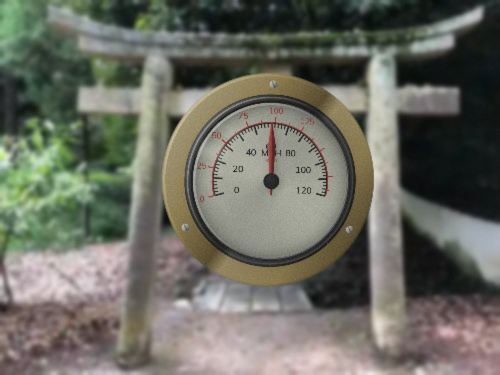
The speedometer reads 60 mph
